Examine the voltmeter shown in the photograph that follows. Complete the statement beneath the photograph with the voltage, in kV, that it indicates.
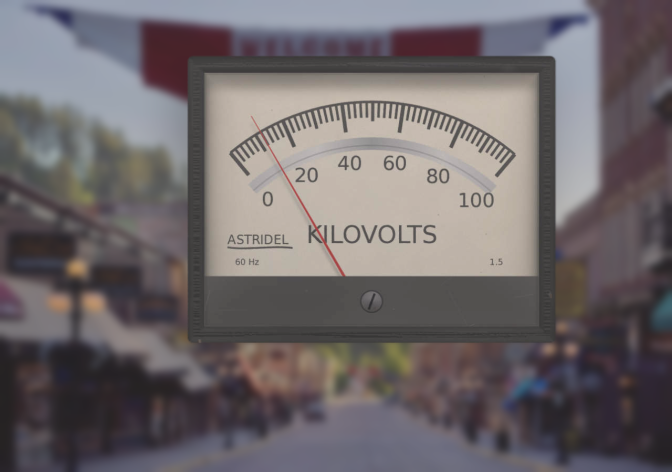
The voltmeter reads 12 kV
